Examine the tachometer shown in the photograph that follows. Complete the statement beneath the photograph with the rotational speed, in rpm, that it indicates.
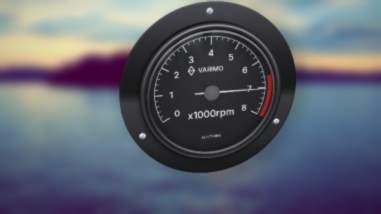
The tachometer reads 7000 rpm
